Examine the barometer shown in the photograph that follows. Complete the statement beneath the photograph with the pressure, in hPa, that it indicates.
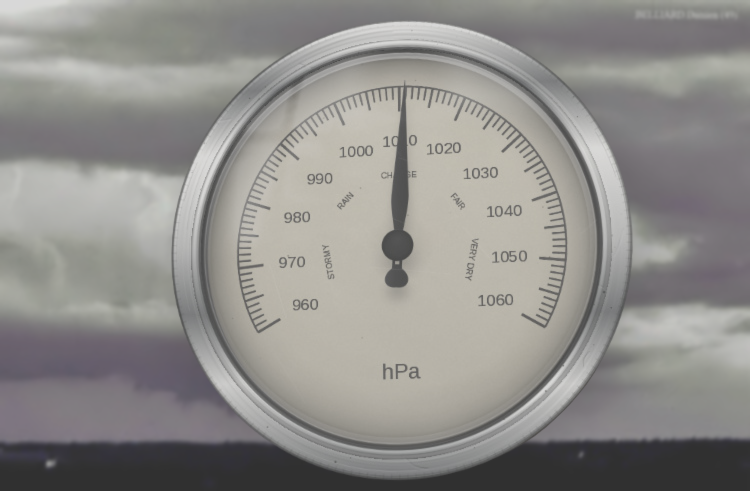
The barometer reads 1011 hPa
